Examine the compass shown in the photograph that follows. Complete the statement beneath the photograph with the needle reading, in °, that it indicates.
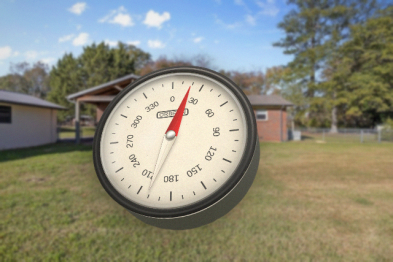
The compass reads 20 °
